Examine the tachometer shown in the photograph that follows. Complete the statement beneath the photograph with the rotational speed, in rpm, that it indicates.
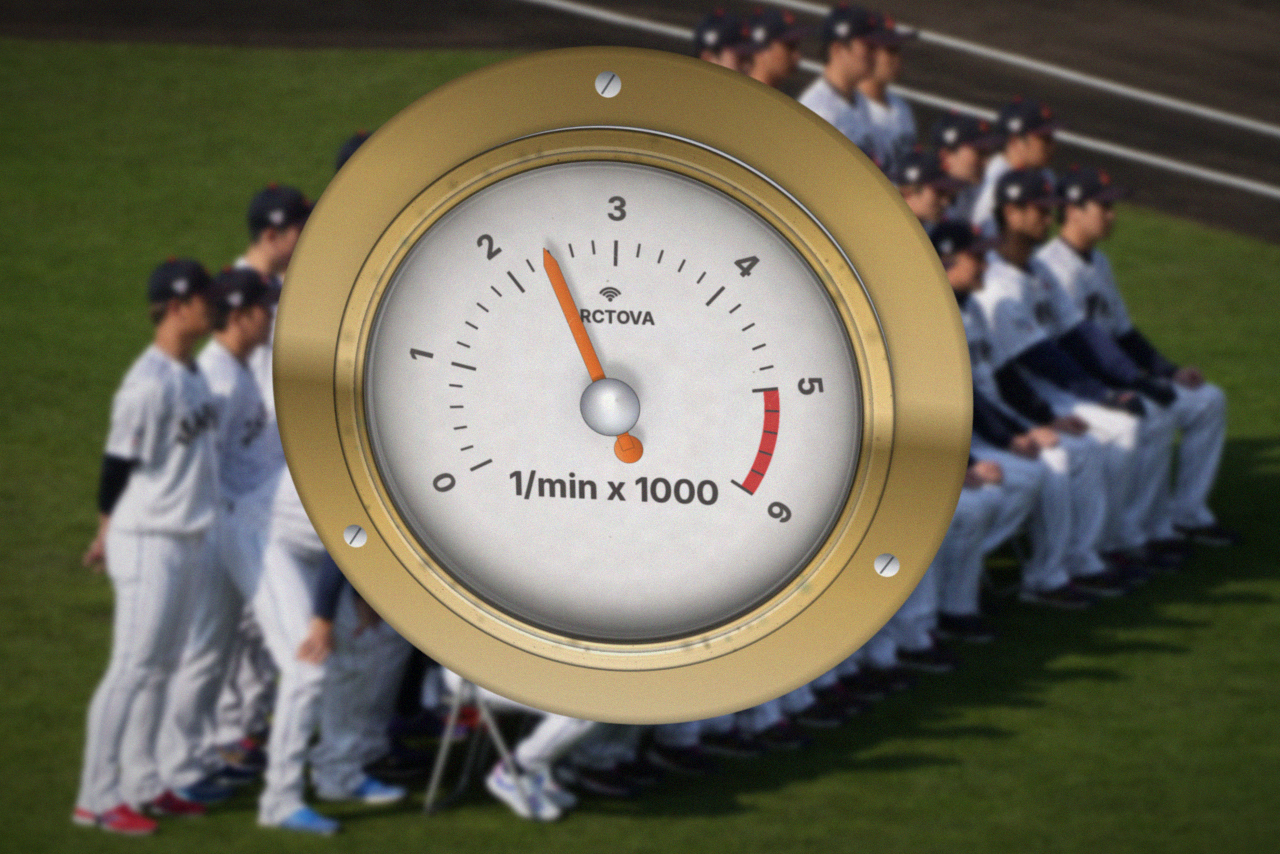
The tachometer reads 2400 rpm
